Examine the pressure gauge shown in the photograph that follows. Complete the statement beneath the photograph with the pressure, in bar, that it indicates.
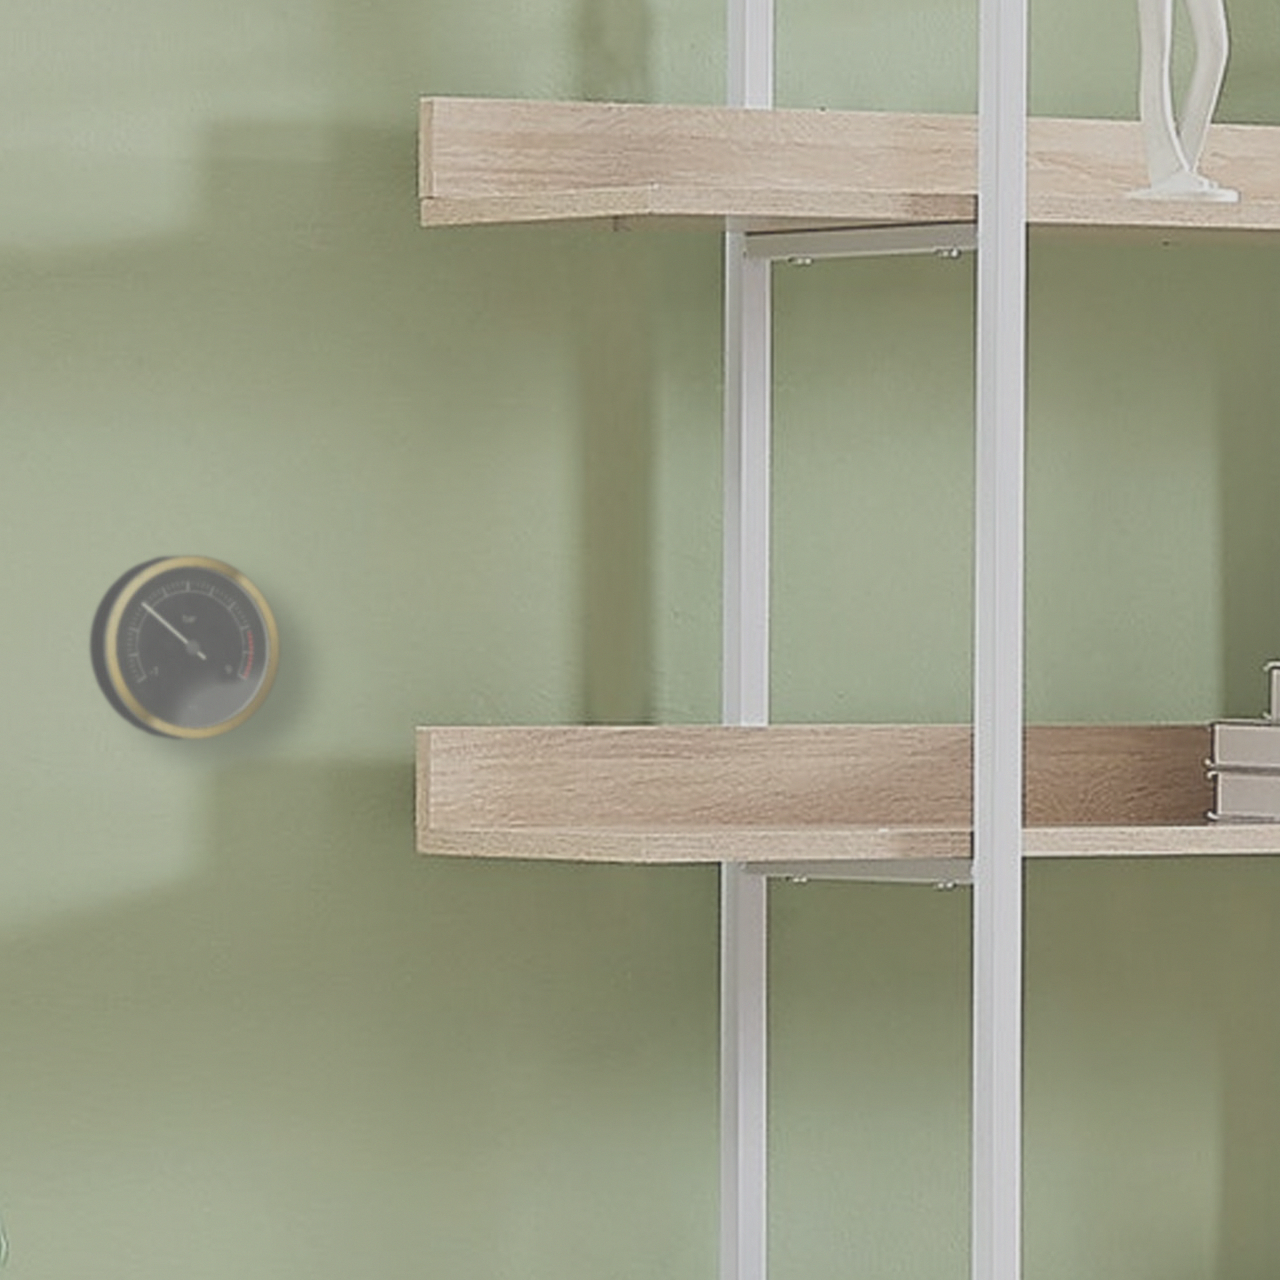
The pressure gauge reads 2 bar
